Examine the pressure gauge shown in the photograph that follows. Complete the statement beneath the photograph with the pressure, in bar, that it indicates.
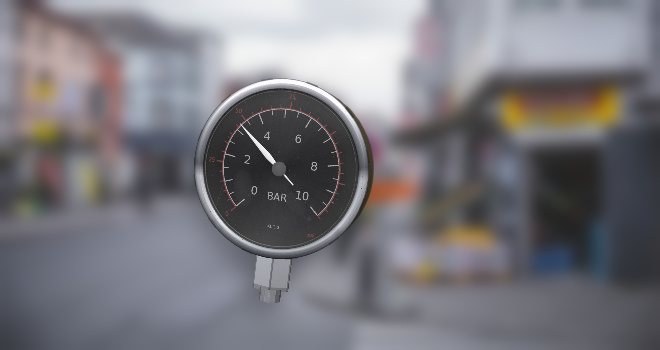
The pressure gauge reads 3.25 bar
